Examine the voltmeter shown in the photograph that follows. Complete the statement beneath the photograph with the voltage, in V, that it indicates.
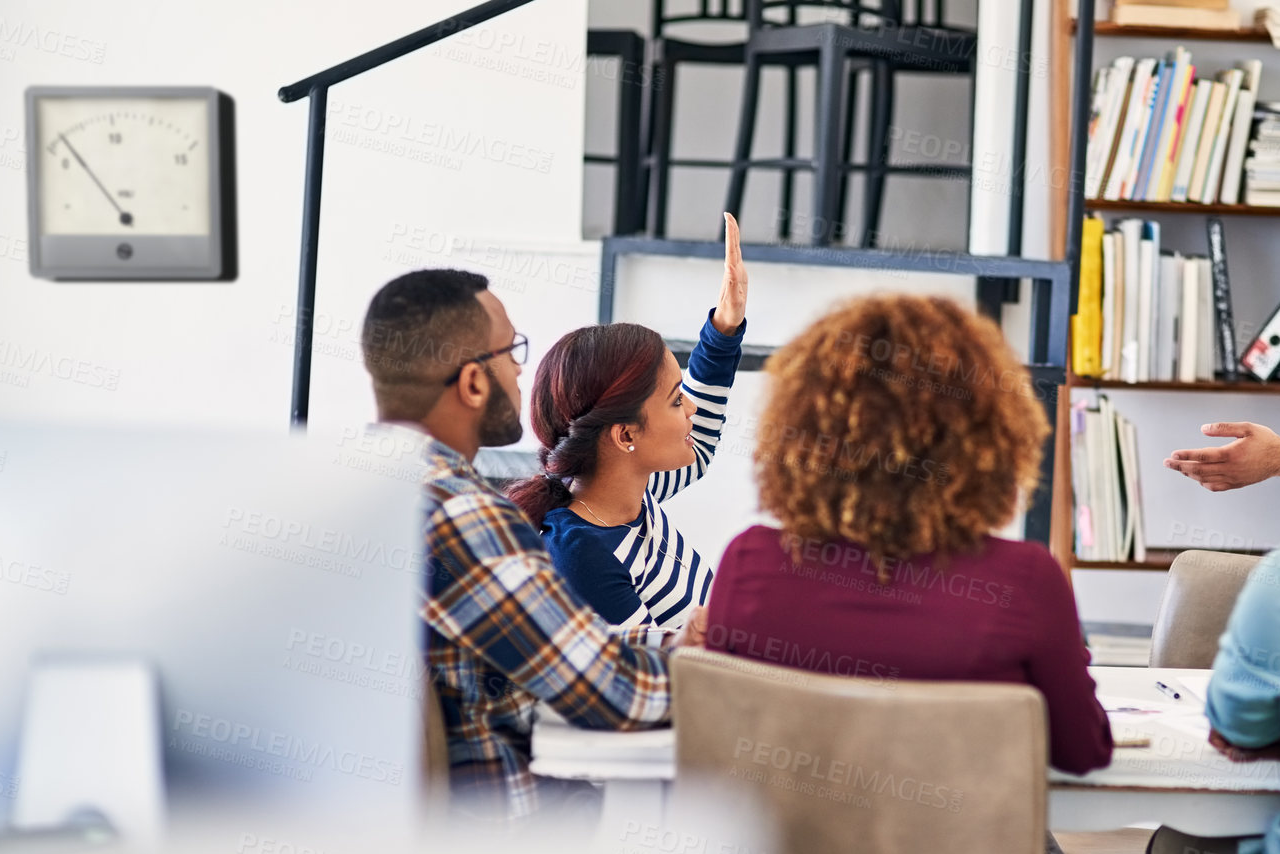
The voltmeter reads 5 V
